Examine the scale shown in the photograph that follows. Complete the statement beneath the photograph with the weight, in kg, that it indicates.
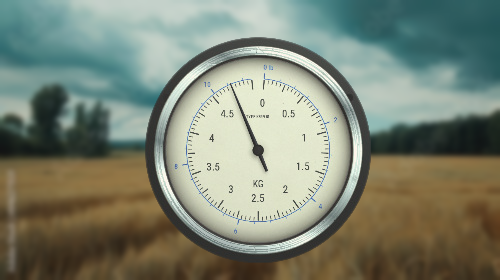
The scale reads 4.75 kg
